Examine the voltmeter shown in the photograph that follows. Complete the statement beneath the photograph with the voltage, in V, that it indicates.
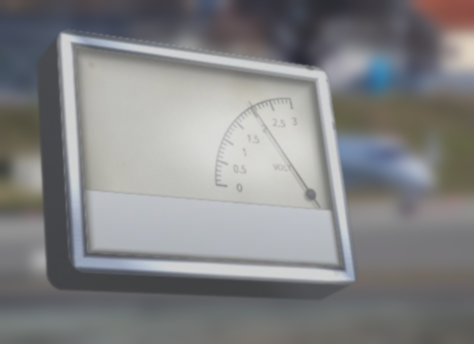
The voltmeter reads 2 V
